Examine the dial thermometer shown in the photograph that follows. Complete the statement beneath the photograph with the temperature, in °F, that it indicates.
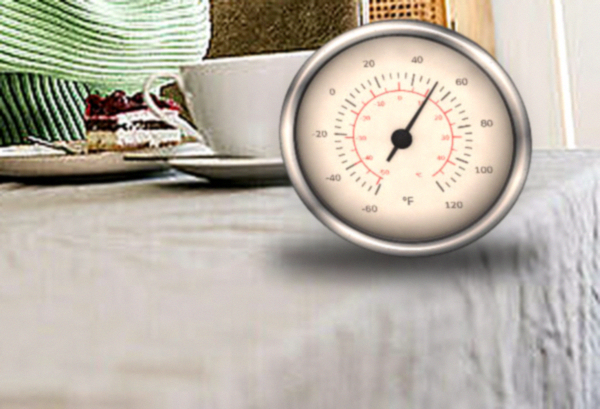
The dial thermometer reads 52 °F
